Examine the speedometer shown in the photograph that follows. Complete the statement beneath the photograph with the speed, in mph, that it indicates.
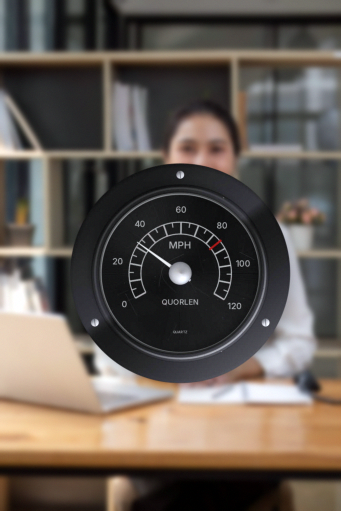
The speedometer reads 32.5 mph
